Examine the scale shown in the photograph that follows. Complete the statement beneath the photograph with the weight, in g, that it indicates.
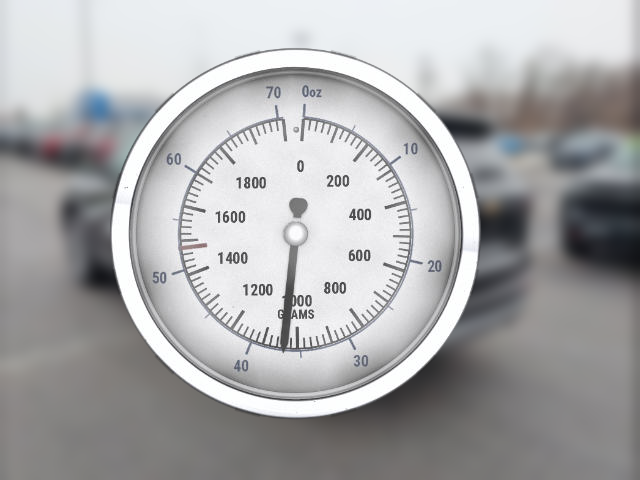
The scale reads 1040 g
